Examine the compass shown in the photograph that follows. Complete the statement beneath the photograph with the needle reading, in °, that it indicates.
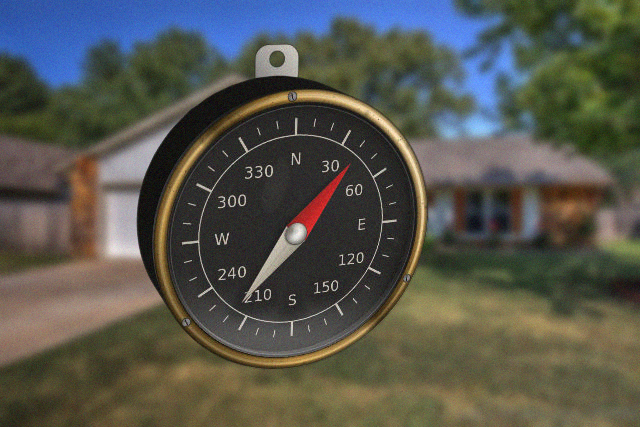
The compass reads 40 °
